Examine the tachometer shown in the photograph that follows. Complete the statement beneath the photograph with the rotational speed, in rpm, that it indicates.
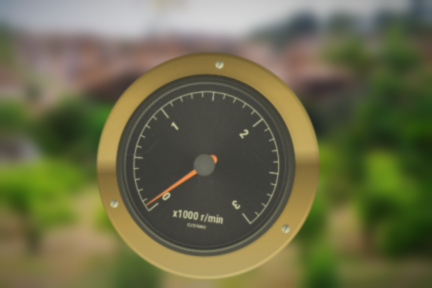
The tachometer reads 50 rpm
